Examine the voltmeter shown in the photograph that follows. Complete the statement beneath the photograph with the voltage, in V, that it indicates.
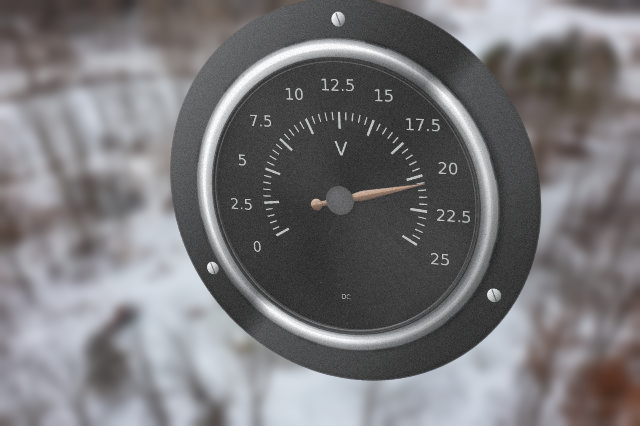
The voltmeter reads 20.5 V
